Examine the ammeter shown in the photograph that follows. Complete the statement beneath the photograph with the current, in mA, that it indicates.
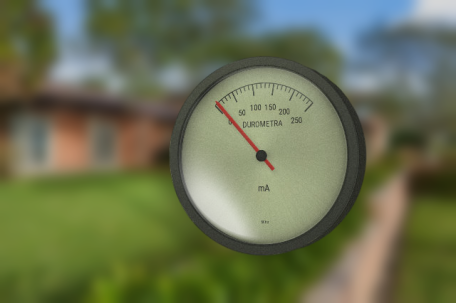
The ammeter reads 10 mA
